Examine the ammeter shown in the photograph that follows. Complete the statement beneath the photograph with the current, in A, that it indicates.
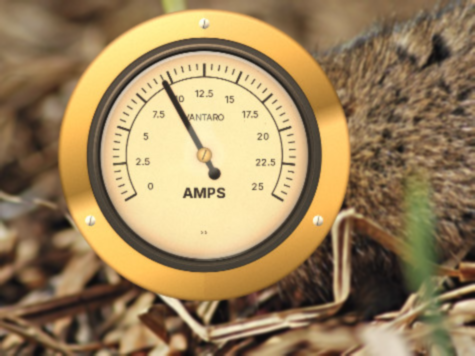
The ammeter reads 9.5 A
